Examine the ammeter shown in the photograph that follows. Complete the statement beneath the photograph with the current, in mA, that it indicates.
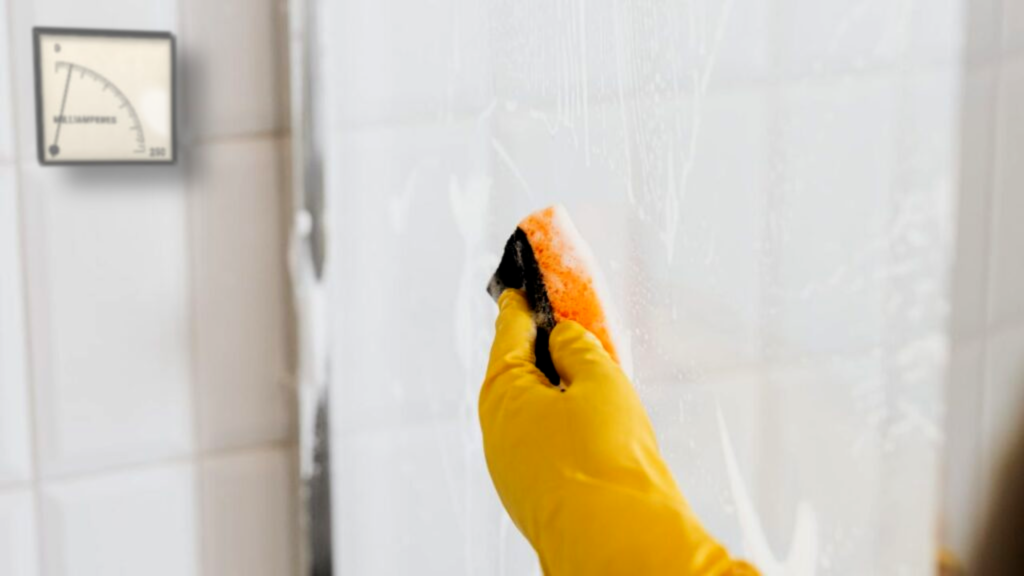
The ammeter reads 25 mA
